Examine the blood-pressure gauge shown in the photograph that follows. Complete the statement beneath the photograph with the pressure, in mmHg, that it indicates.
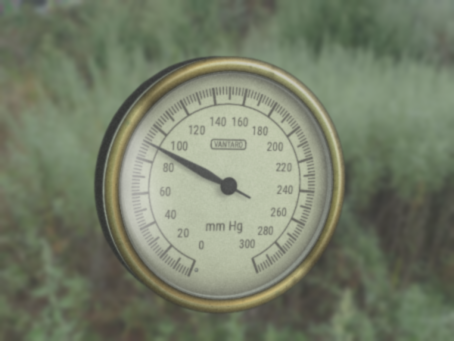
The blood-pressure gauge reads 90 mmHg
